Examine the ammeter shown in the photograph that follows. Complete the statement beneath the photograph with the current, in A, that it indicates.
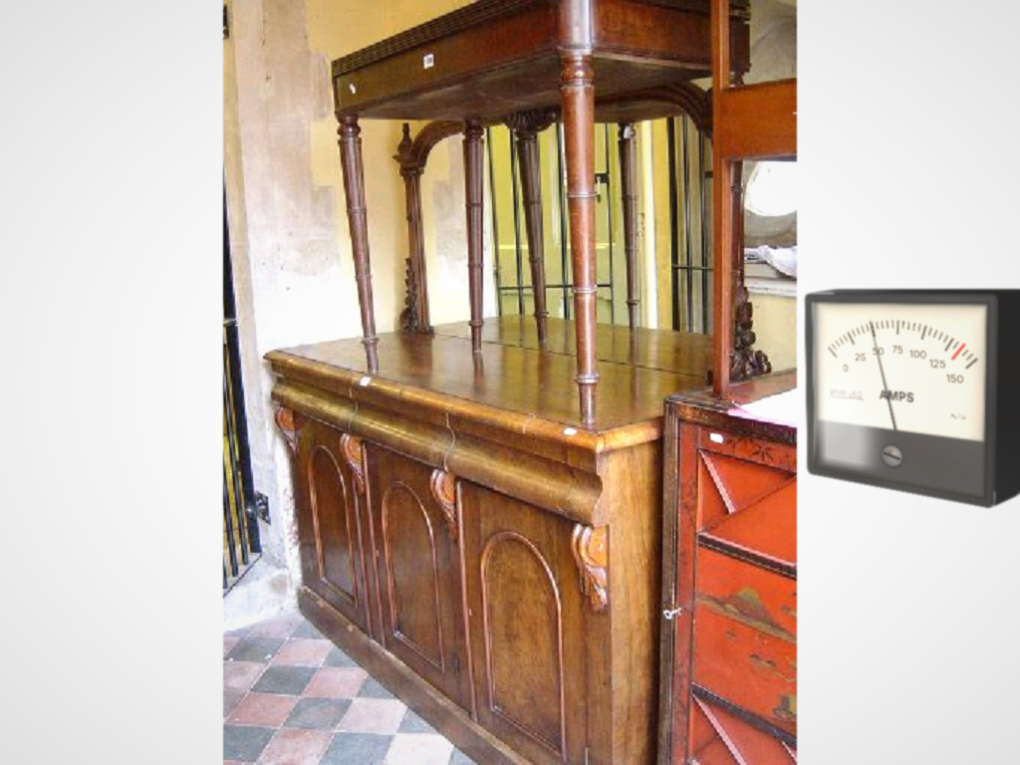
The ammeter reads 50 A
